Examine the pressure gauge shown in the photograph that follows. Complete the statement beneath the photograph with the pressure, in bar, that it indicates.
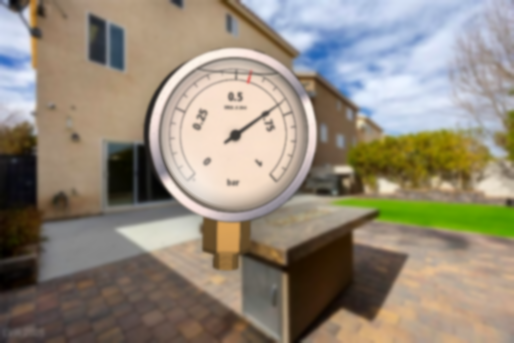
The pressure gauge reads 0.7 bar
